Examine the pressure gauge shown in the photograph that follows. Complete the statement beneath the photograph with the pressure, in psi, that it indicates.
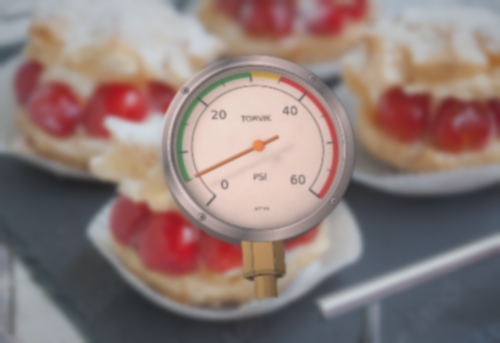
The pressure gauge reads 5 psi
